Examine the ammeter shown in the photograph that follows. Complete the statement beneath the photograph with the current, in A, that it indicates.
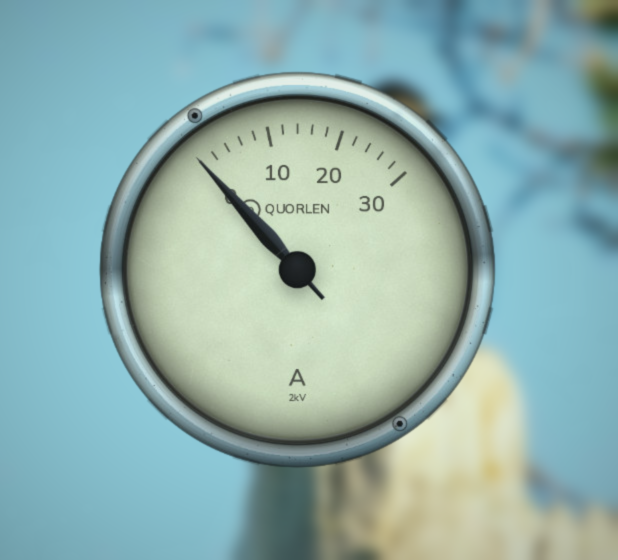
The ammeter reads 0 A
